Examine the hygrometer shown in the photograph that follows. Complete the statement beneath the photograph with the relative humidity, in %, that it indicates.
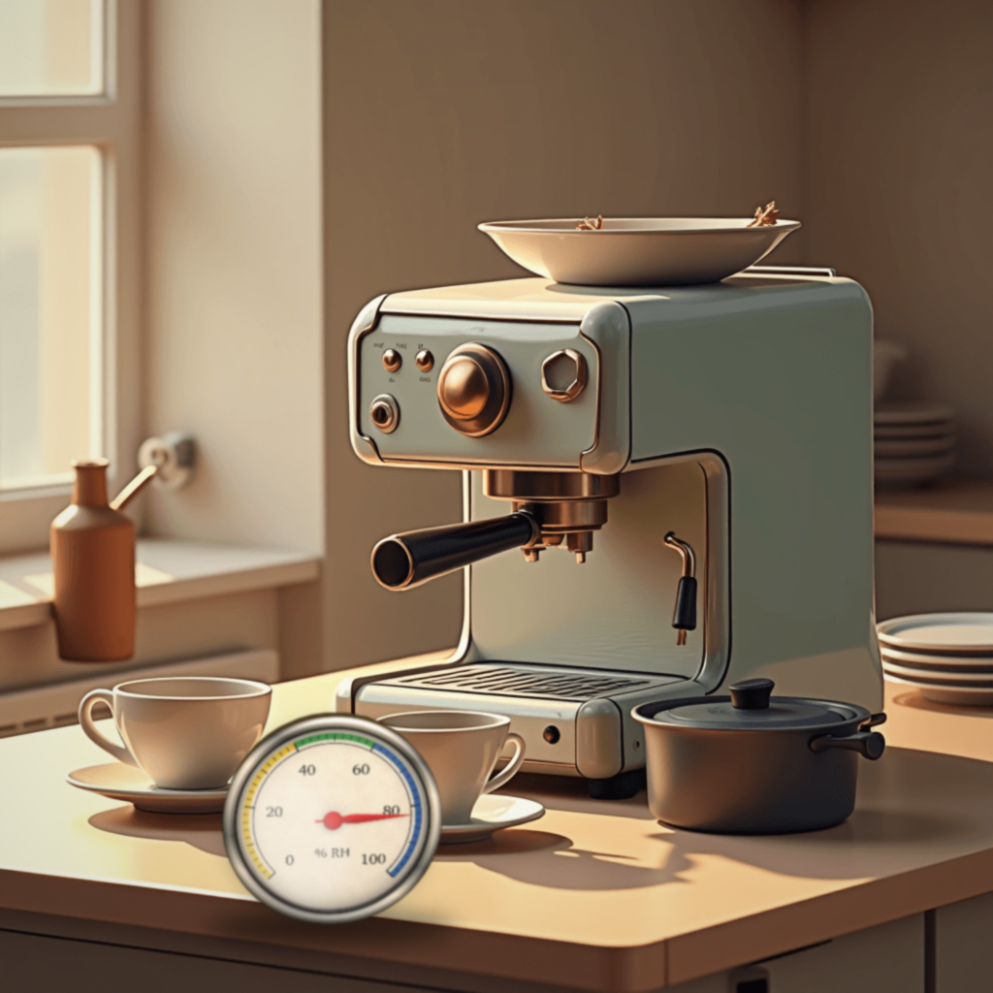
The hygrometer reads 82 %
